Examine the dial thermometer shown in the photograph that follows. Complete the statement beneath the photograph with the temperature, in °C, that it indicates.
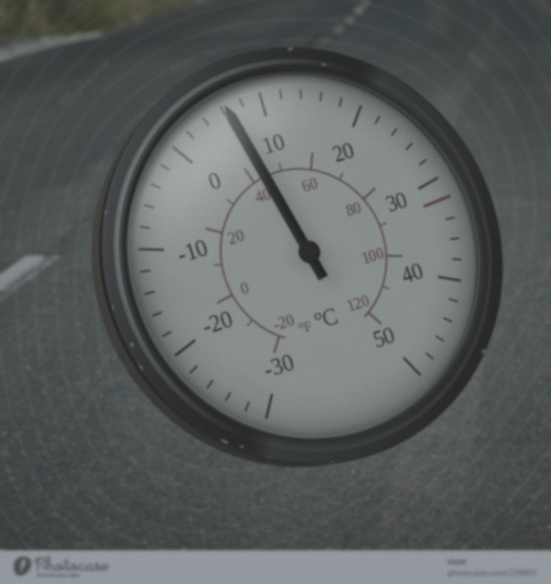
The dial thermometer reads 6 °C
